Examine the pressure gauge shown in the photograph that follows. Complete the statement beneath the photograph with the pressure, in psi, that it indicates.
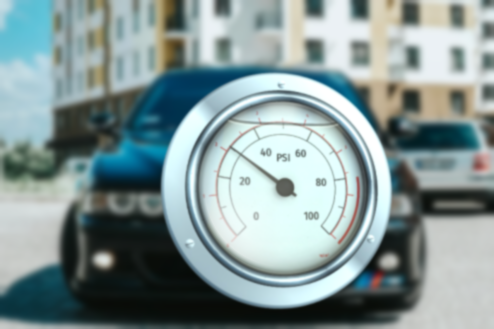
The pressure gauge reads 30 psi
